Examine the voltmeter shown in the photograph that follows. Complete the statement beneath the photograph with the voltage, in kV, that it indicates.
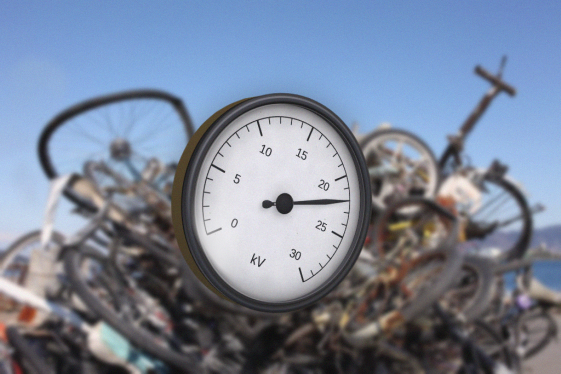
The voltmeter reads 22 kV
